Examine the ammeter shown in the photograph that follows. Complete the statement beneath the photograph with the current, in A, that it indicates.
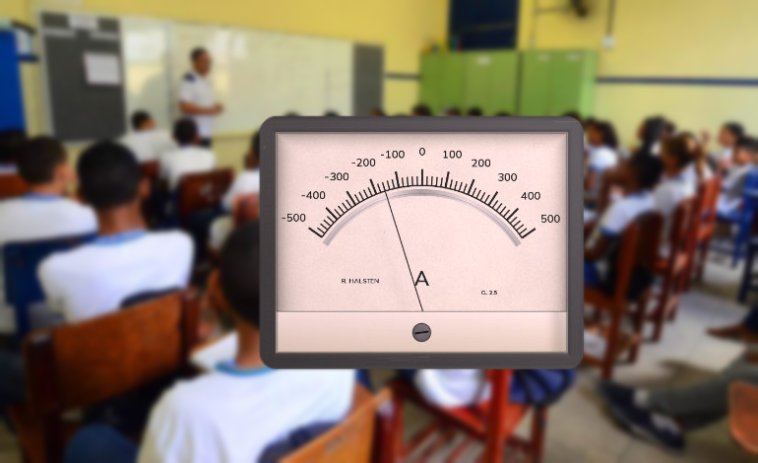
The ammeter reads -160 A
